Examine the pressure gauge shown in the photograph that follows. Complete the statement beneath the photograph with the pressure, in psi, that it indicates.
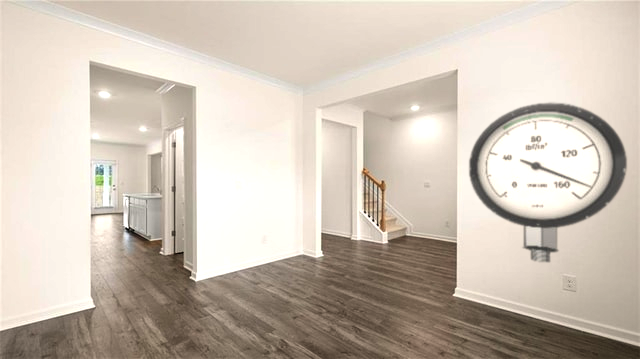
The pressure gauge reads 150 psi
